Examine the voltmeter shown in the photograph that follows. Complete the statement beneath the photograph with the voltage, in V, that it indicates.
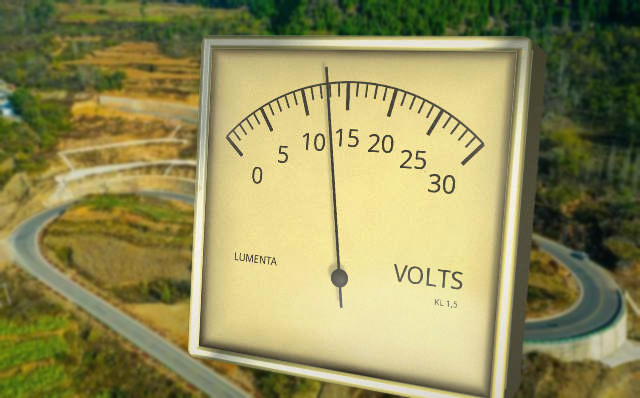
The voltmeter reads 13 V
